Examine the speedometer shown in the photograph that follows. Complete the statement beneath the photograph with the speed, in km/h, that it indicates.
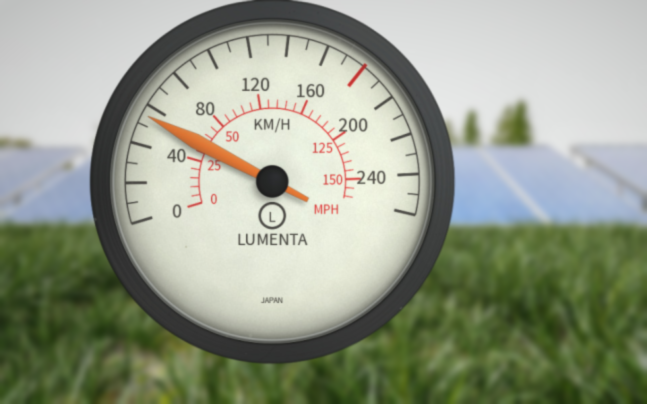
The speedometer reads 55 km/h
